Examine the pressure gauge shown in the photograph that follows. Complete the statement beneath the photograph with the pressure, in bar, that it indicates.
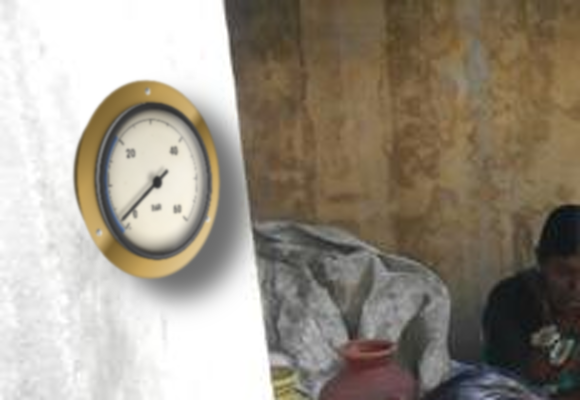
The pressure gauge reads 2.5 bar
